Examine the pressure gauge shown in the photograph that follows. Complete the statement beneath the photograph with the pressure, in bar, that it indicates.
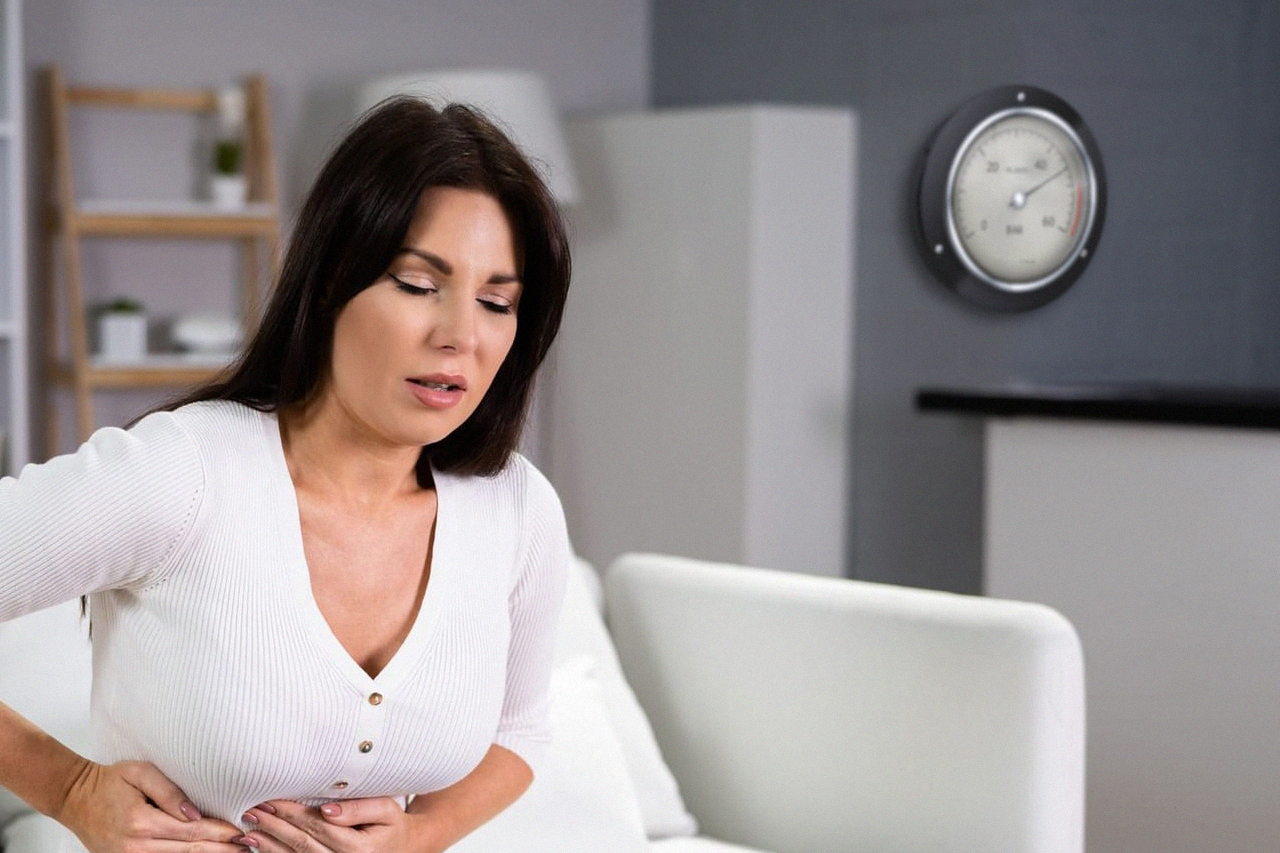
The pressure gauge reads 46 bar
